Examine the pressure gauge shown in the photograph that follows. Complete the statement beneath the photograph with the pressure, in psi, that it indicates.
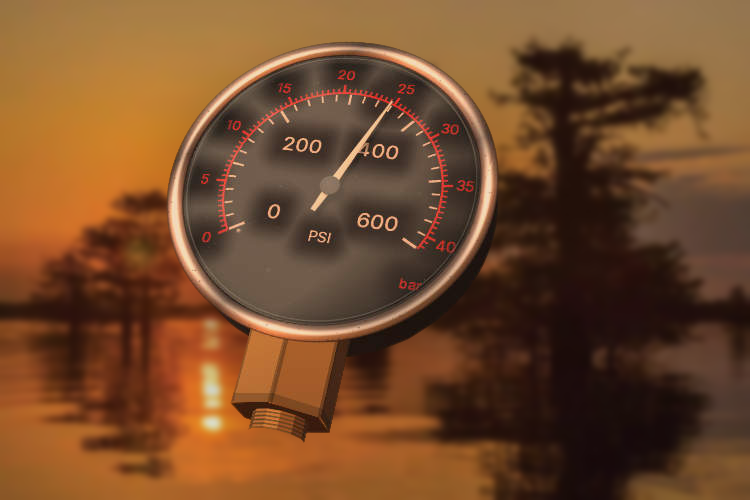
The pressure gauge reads 360 psi
